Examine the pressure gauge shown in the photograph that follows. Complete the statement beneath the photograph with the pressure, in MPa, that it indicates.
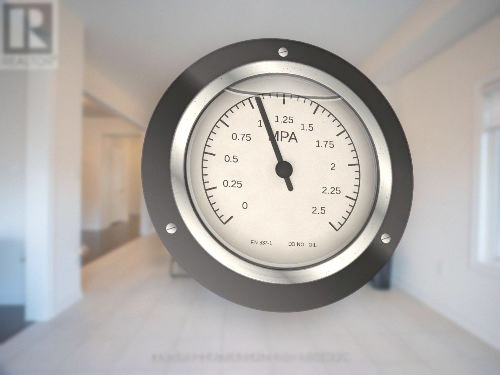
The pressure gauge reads 1.05 MPa
